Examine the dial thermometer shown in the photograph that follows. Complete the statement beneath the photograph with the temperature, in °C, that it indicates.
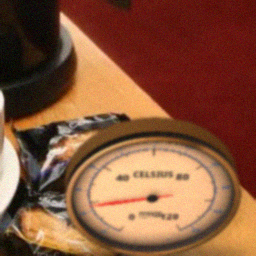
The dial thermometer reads 20 °C
